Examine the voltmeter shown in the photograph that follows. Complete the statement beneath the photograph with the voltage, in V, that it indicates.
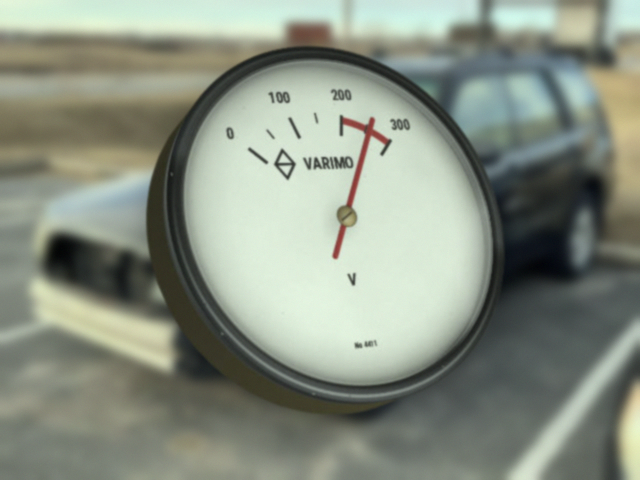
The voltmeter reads 250 V
